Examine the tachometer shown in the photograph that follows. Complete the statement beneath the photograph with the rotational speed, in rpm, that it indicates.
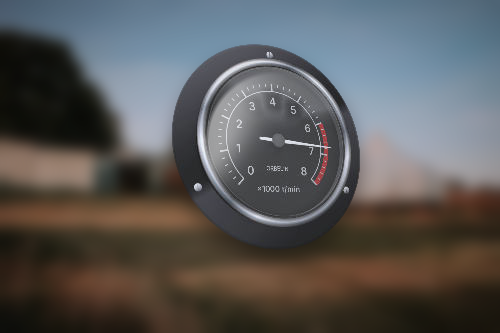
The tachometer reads 6800 rpm
